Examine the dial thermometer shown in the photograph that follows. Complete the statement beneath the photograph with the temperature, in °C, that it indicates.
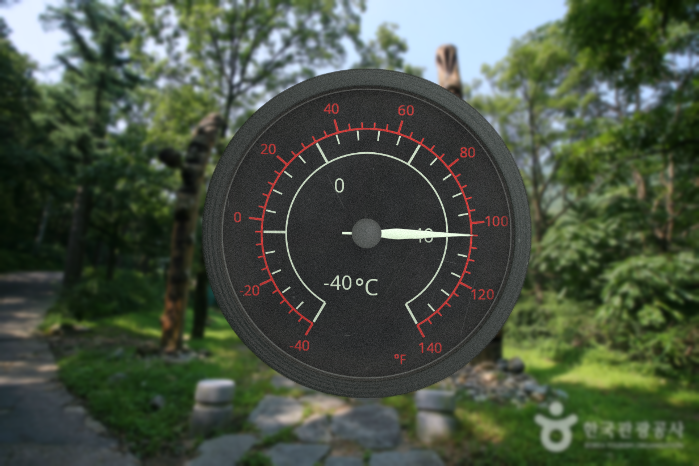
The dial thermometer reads 40 °C
